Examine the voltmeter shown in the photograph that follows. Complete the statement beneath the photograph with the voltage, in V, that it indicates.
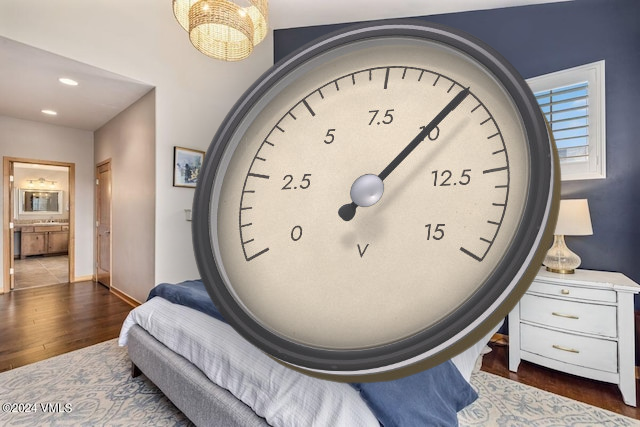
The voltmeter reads 10 V
